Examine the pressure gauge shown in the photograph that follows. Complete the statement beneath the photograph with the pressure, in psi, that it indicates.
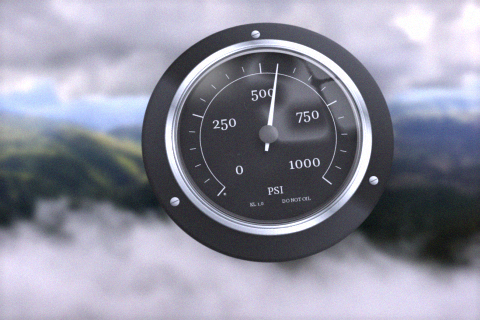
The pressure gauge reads 550 psi
